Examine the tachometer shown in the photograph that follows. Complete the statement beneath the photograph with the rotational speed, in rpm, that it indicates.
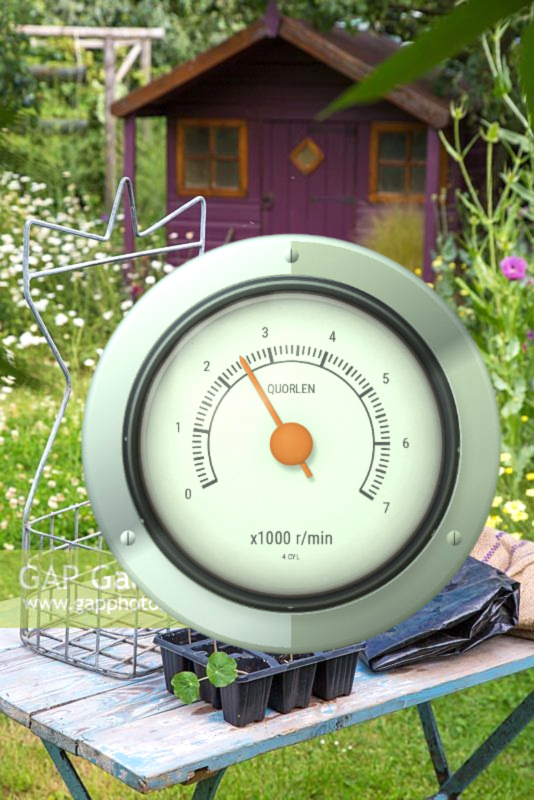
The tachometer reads 2500 rpm
